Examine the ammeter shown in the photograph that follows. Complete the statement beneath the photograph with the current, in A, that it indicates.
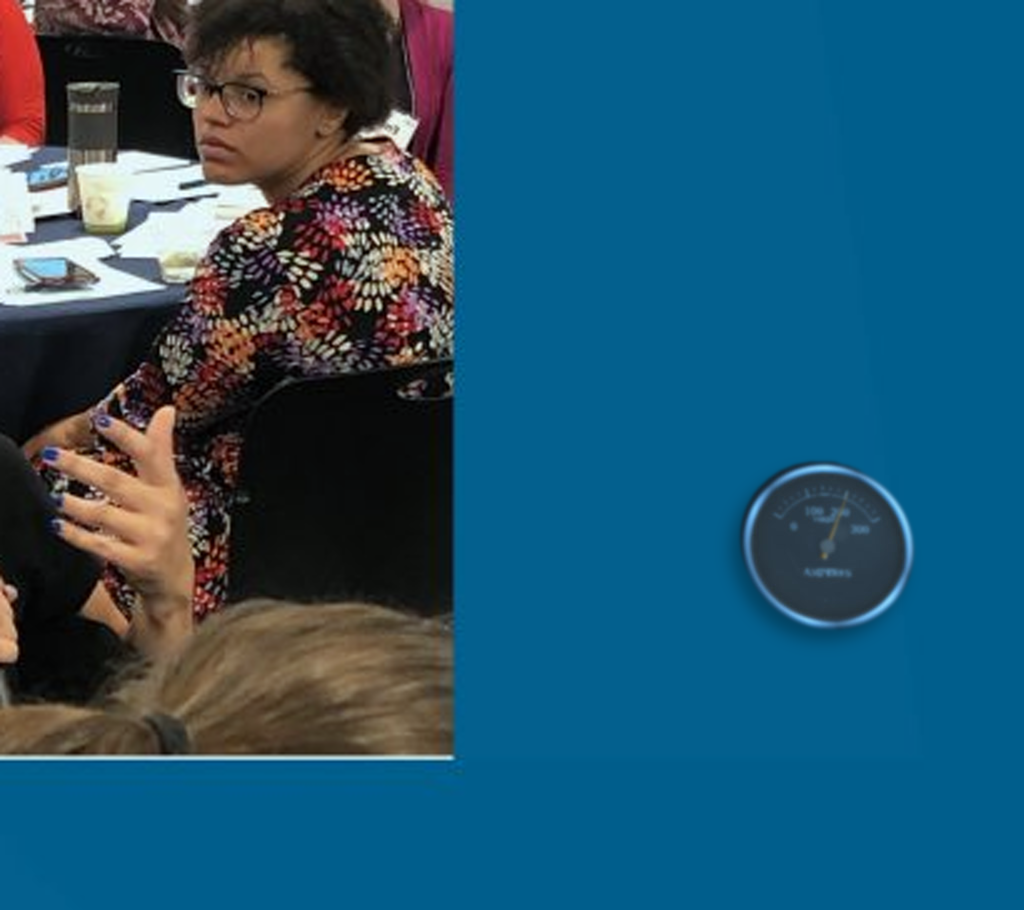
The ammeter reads 200 A
